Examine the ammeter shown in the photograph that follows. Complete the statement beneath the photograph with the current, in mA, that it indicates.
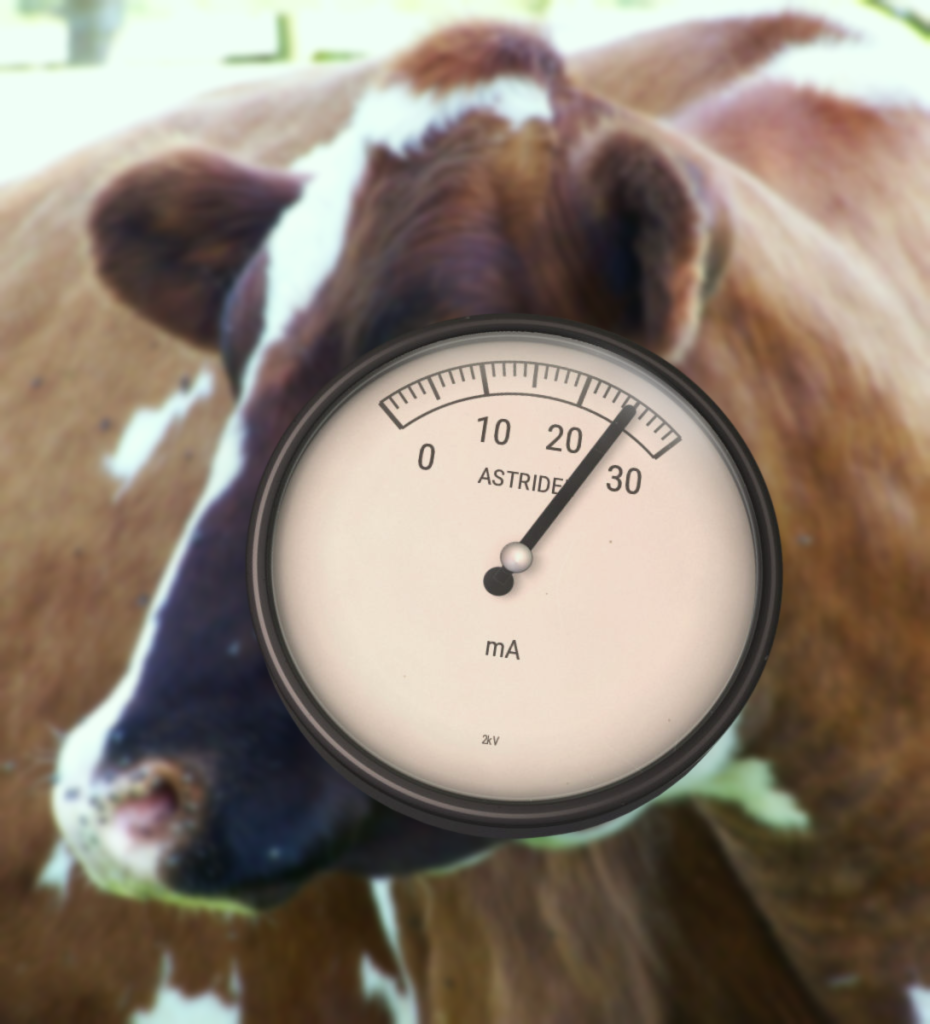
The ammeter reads 25 mA
